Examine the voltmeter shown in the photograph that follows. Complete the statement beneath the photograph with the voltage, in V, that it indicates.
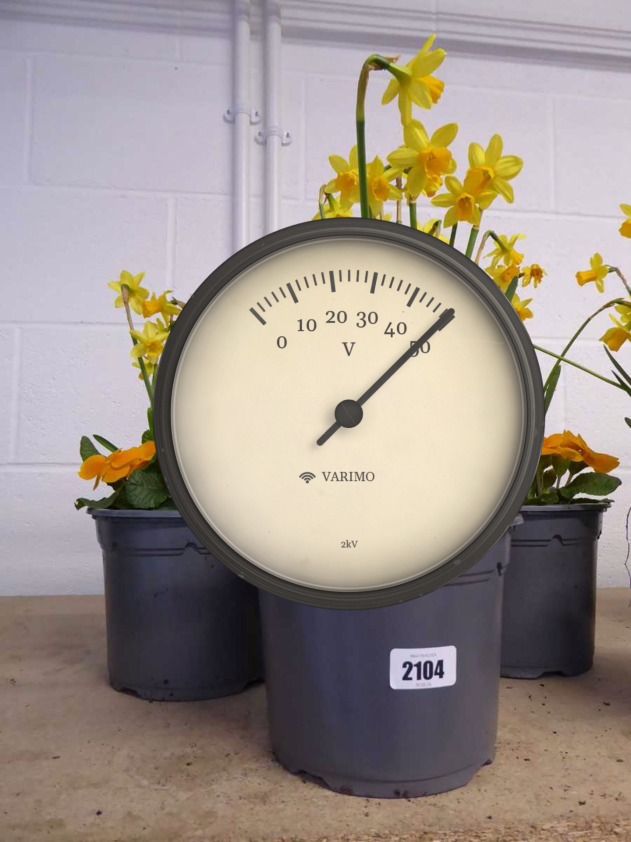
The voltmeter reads 49 V
